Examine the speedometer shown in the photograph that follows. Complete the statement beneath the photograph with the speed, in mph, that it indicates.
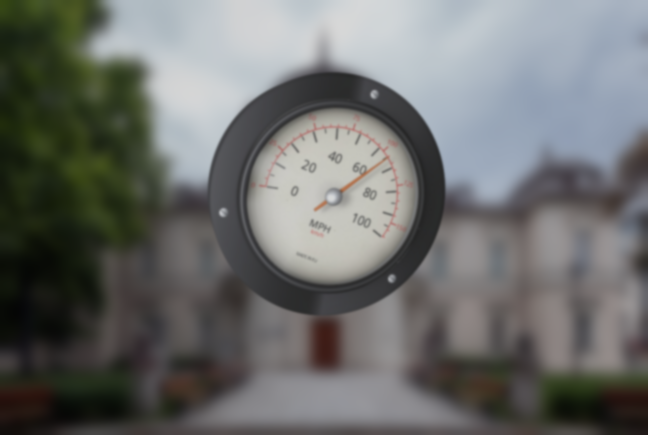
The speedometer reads 65 mph
